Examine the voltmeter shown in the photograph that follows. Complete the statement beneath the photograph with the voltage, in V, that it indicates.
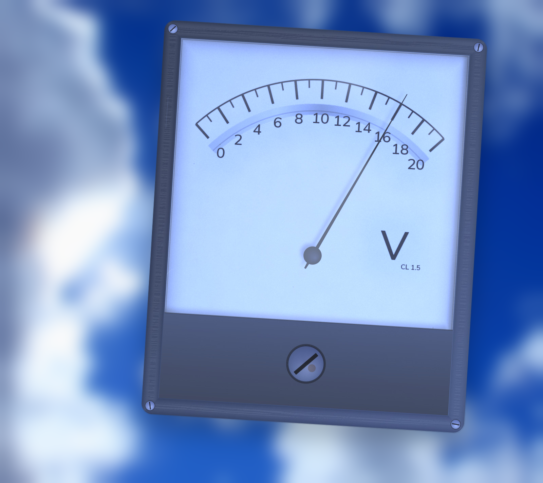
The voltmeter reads 16 V
